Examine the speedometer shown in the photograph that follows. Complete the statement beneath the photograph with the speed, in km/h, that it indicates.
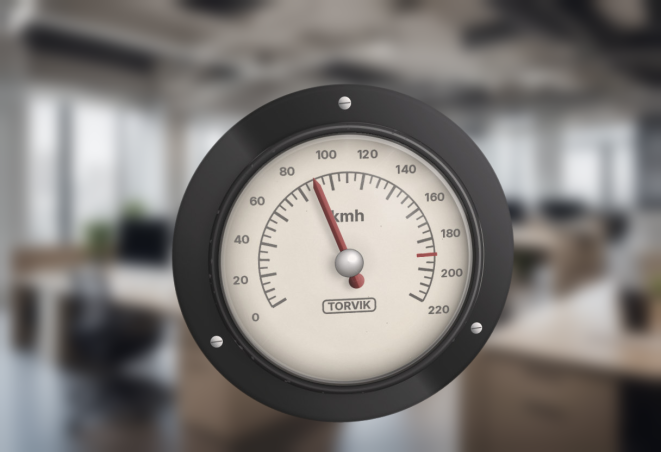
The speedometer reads 90 km/h
